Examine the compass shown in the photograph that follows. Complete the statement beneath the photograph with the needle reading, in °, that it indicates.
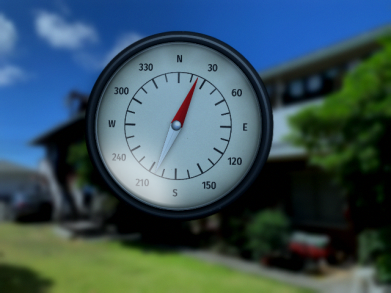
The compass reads 22.5 °
